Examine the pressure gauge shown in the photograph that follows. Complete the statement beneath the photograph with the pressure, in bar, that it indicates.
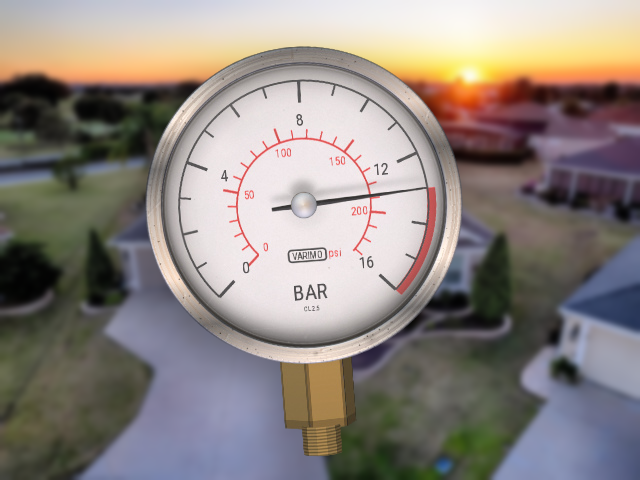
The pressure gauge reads 13 bar
